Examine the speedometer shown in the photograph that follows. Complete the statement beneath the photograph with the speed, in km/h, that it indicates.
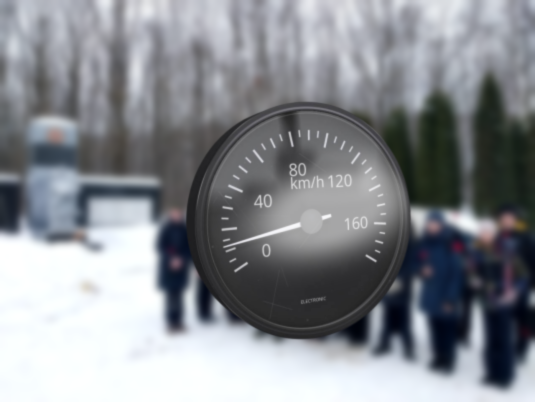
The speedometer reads 12.5 km/h
